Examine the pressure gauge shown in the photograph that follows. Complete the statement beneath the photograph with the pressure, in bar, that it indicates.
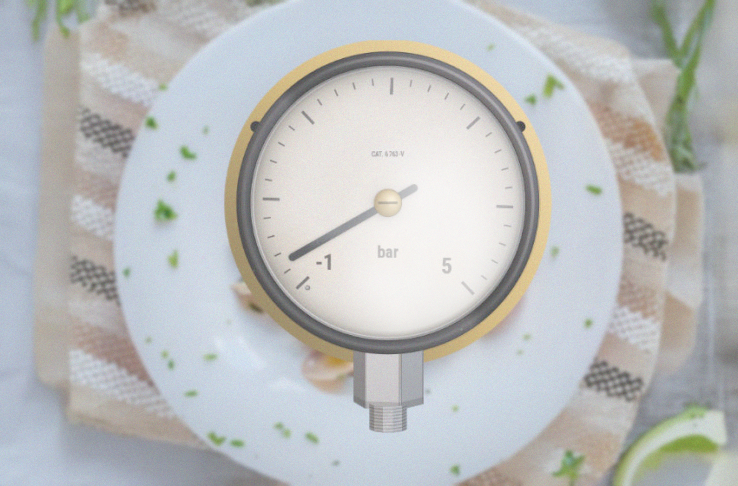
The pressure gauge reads -0.7 bar
